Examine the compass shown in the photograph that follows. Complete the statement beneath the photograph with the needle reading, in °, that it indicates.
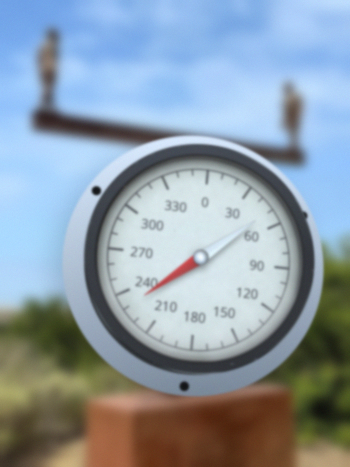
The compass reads 230 °
